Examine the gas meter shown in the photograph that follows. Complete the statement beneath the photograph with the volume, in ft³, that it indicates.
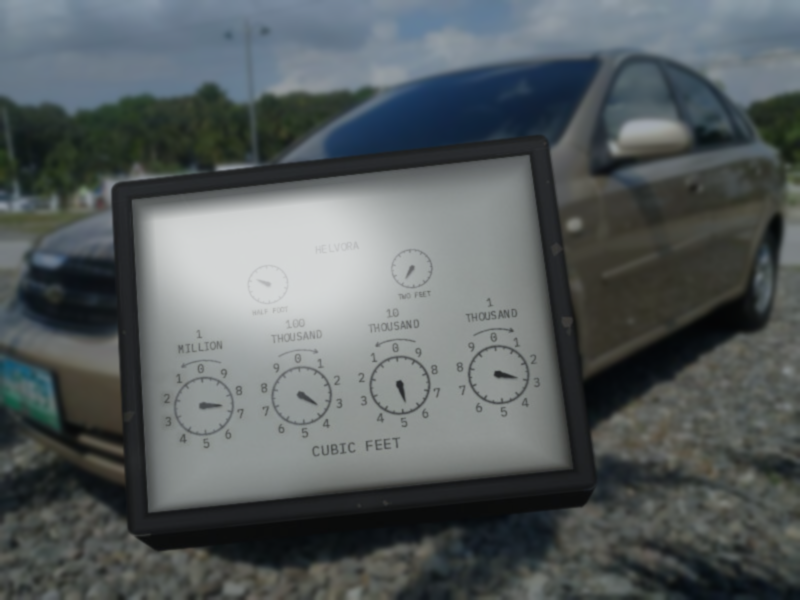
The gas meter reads 735300 ft³
